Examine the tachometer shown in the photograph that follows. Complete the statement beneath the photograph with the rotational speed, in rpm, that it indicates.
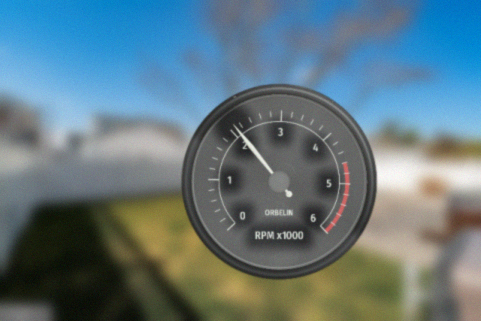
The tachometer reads 2100 rpm
